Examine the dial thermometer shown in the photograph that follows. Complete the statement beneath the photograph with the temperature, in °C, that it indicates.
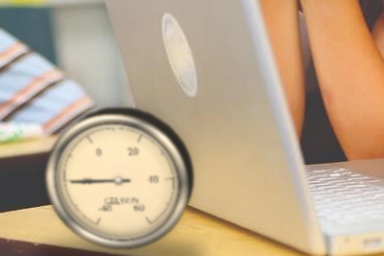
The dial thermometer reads -20 °C
